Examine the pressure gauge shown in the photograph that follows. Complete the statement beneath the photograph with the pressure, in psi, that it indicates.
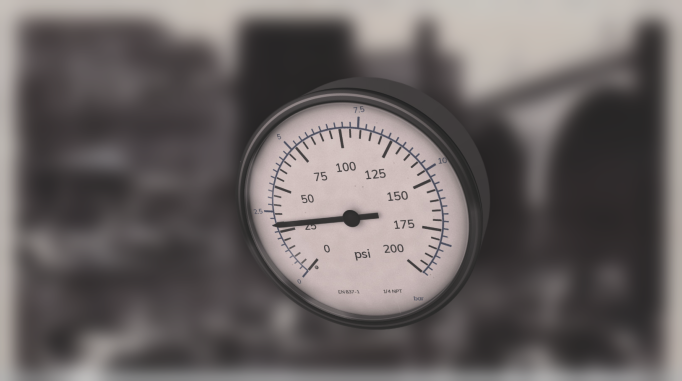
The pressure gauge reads 30 psi
